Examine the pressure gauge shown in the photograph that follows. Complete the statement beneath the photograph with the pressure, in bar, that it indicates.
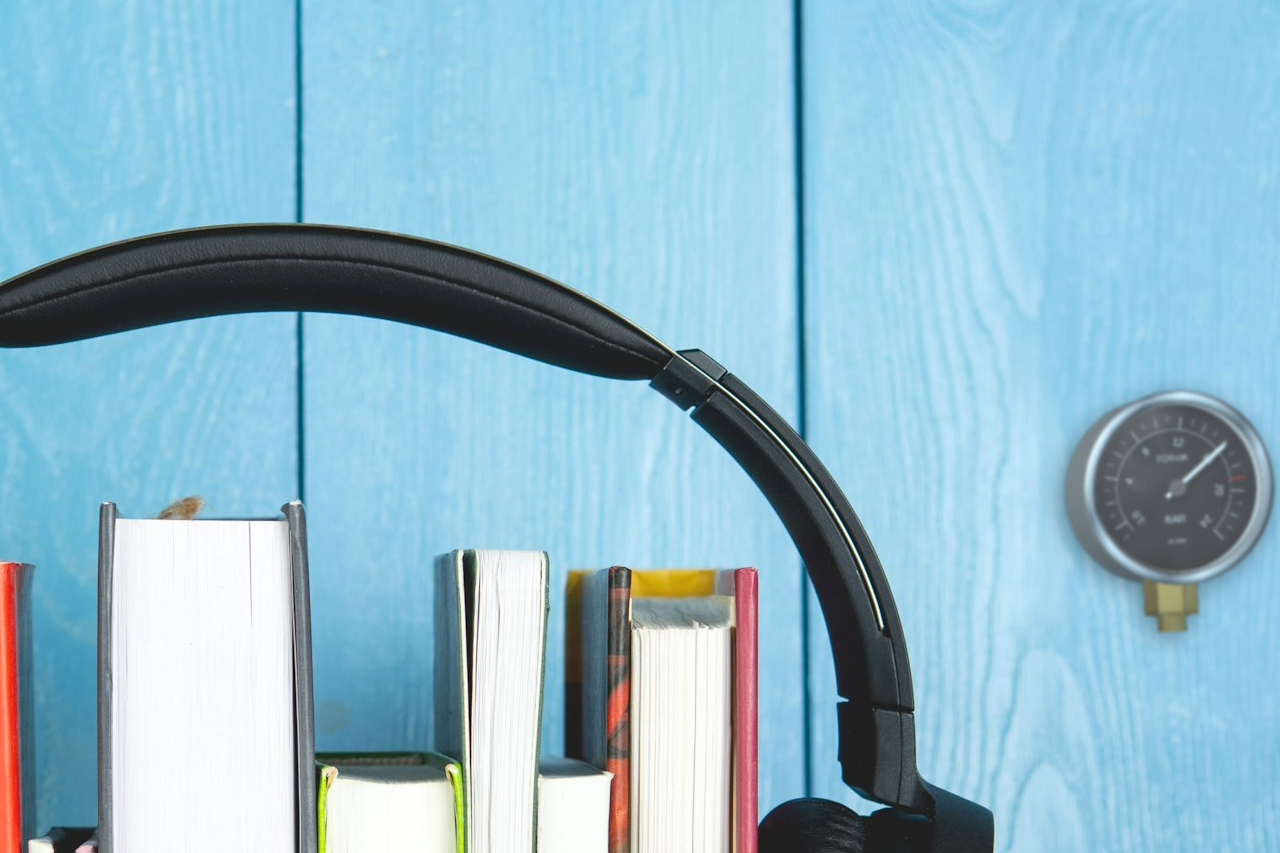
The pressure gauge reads 16 bar
